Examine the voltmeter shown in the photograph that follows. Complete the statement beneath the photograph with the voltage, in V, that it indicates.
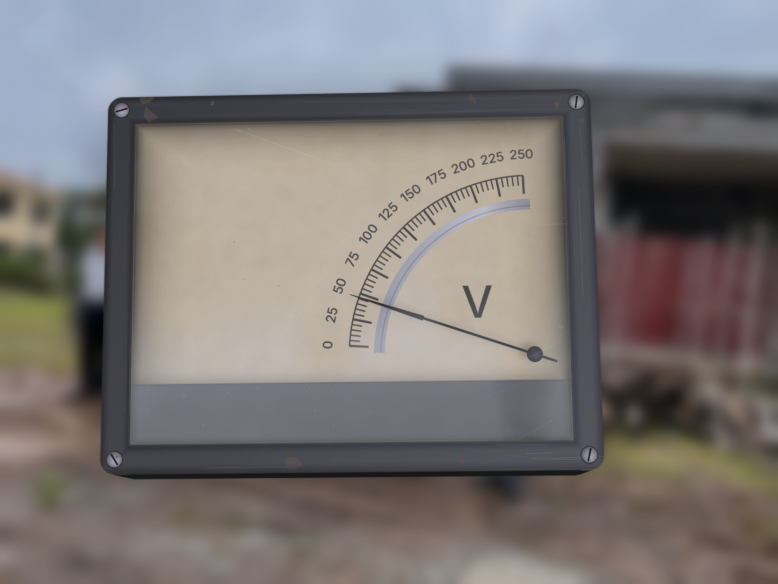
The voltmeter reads 45 V
